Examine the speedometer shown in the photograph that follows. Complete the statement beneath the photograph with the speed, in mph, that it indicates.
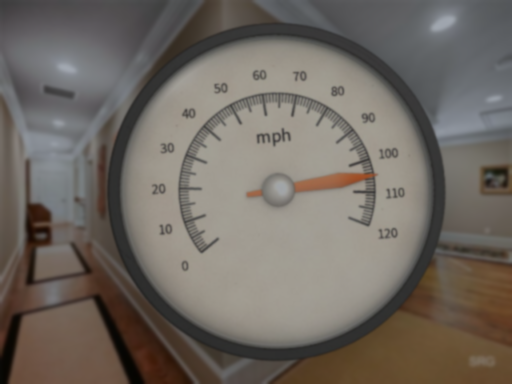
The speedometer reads 105 mph
